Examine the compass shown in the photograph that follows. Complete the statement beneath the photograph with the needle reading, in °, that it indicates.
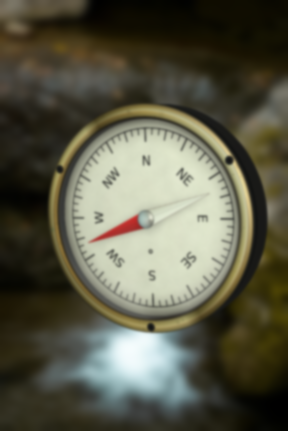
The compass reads 250 °
